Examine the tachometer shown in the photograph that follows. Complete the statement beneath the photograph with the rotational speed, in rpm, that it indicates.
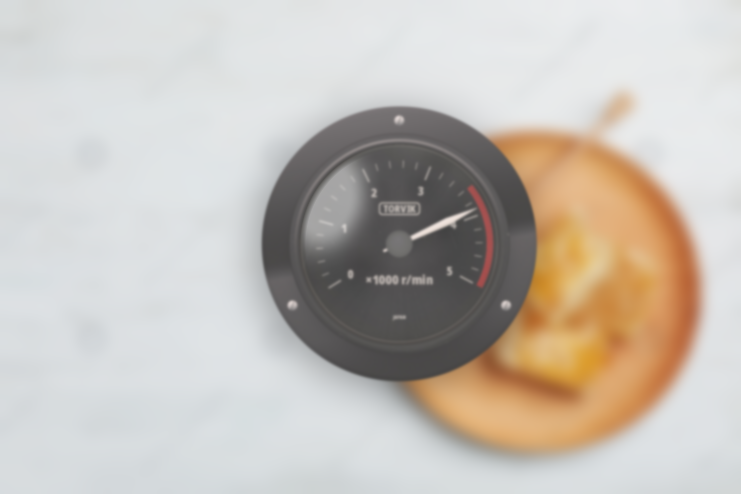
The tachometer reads 3900 rpm
